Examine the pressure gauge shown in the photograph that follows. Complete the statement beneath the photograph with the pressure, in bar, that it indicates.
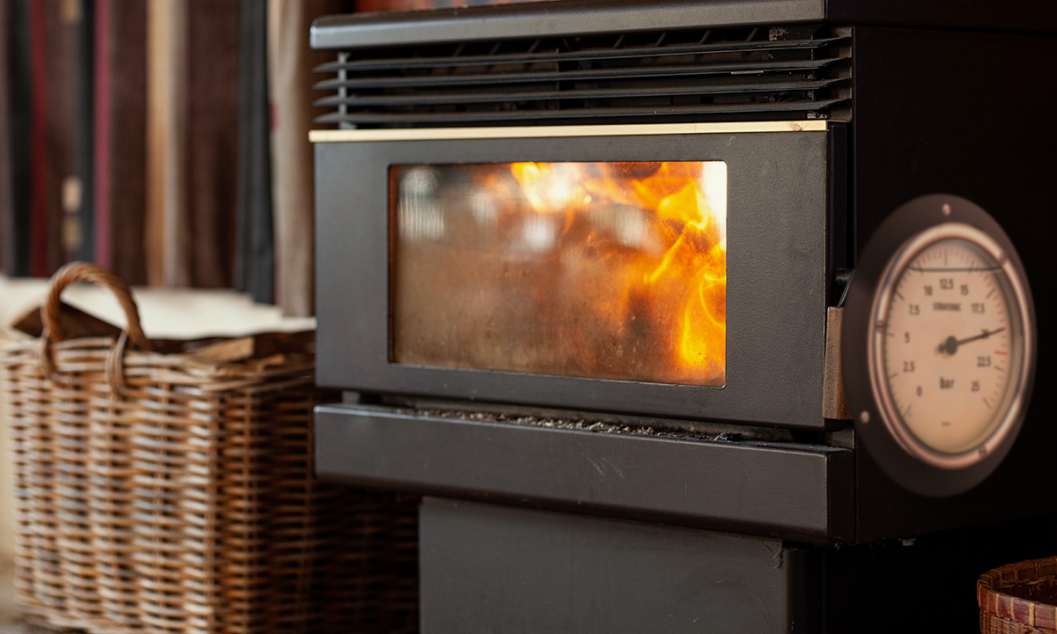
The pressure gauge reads 20 bar
